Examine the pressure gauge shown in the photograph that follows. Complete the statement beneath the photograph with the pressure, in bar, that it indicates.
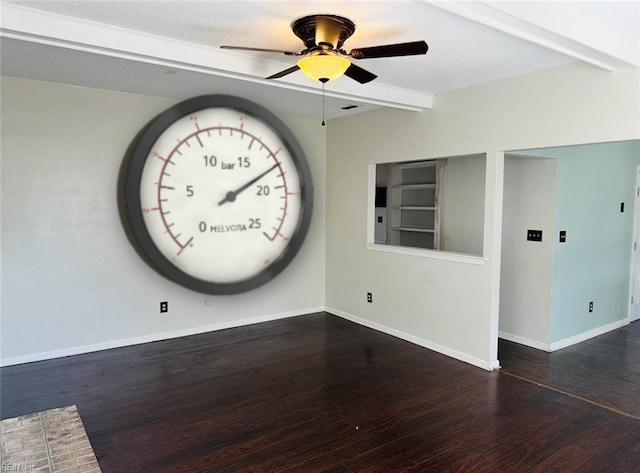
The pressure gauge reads 18 bar
